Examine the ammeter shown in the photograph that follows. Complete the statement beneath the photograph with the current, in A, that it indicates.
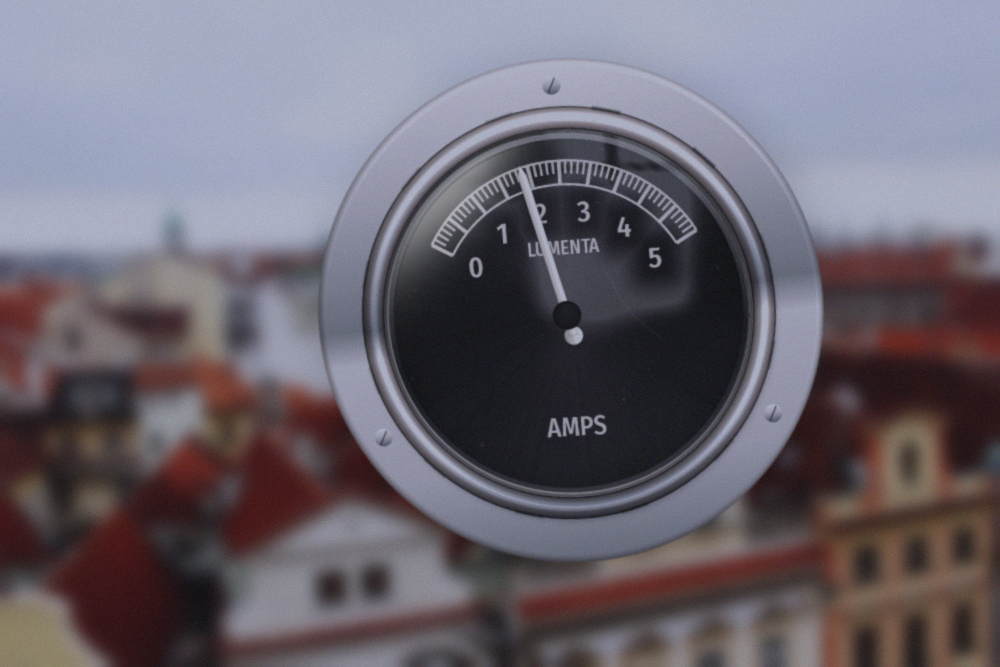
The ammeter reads 1.9 A
